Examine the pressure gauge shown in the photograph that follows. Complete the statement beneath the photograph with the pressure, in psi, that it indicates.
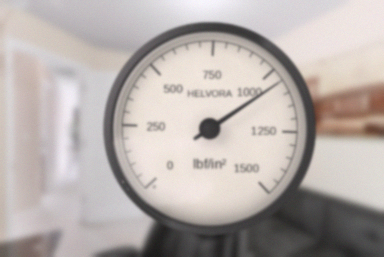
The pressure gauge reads 1050 psi
